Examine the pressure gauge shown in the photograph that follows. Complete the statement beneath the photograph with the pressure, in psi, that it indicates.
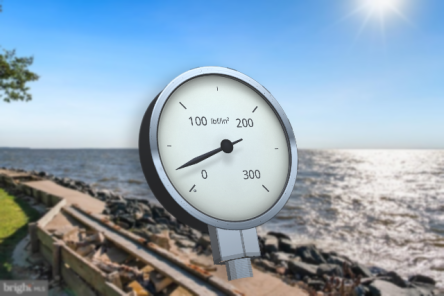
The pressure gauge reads 25 psi
